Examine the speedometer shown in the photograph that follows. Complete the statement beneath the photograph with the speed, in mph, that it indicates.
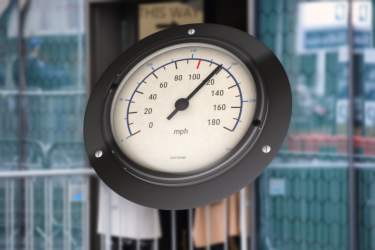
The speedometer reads 120 mph
